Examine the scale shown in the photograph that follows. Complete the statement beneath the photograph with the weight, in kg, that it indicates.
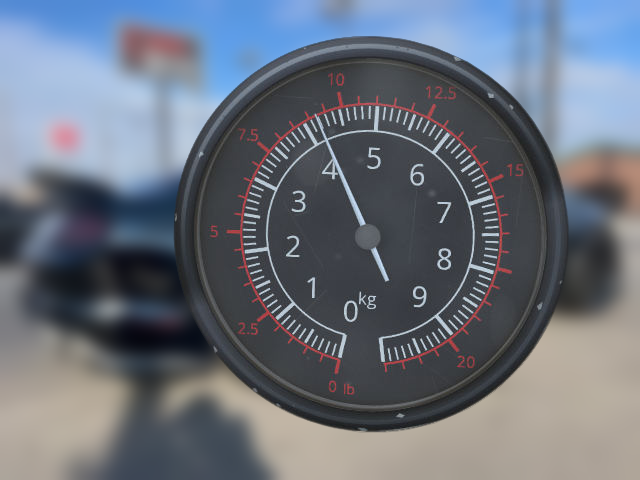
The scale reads 4.2 kg
